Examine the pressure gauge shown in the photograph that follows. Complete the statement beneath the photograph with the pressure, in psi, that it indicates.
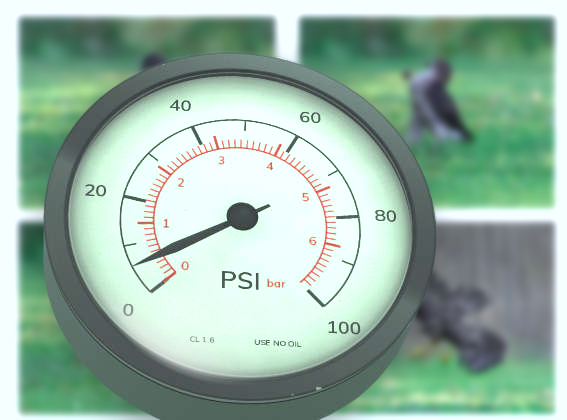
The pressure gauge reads 5 psi
